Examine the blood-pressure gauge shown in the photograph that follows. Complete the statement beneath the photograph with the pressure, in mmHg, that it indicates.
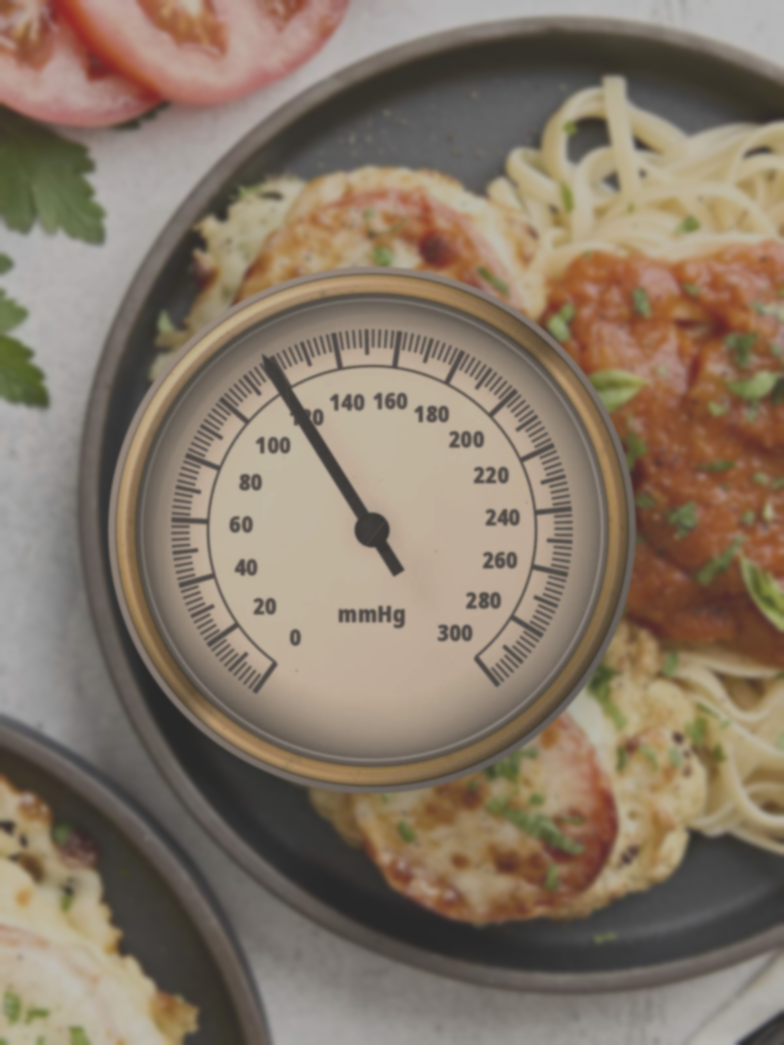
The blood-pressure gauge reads 118 mmHg
